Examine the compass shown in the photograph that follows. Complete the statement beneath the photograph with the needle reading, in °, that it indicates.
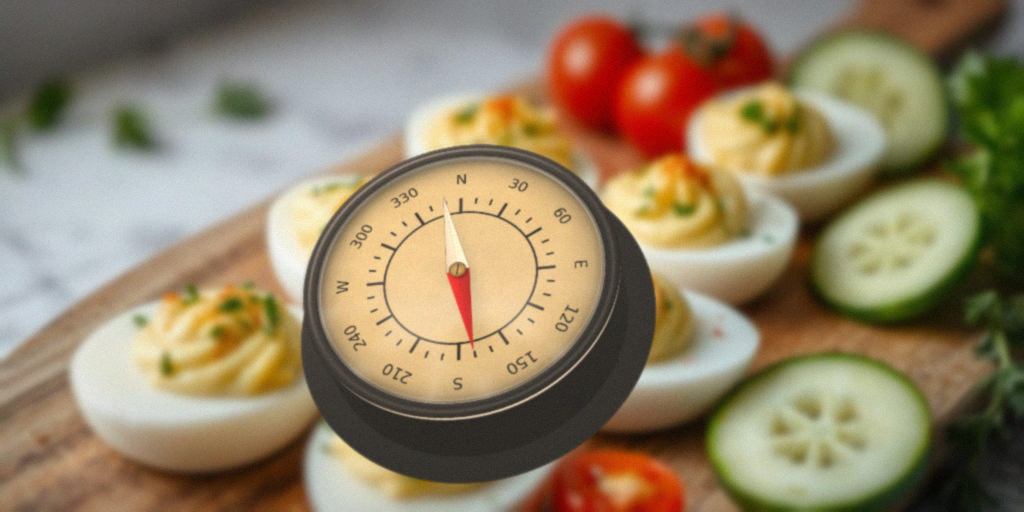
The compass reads 170 °
